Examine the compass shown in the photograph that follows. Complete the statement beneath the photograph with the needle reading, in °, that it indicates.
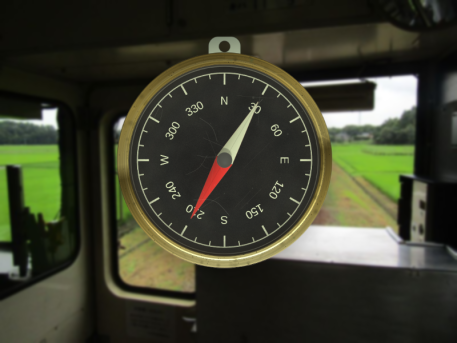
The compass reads 210 °
